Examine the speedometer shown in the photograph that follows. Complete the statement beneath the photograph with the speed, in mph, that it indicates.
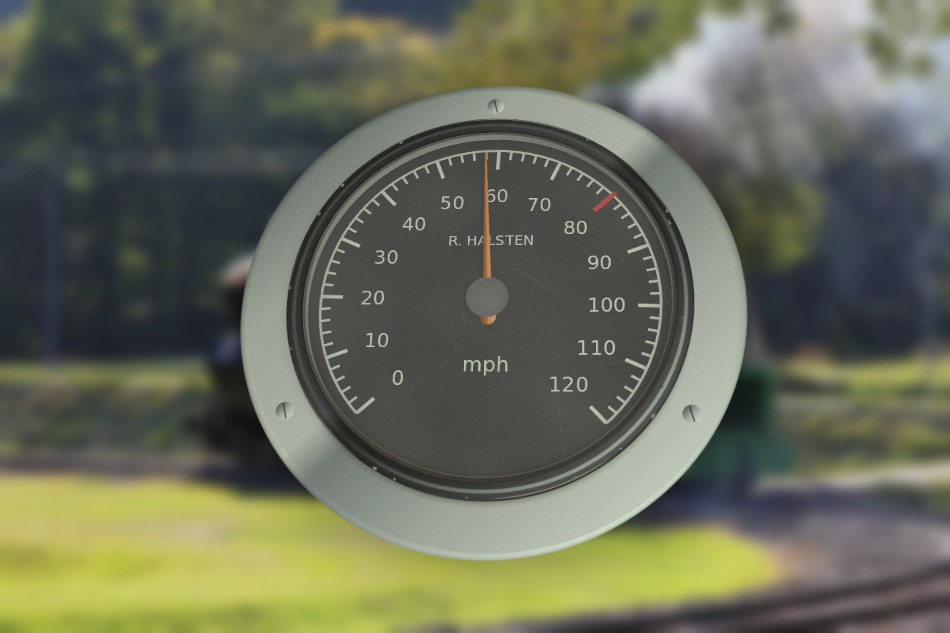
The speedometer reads 58 mph
